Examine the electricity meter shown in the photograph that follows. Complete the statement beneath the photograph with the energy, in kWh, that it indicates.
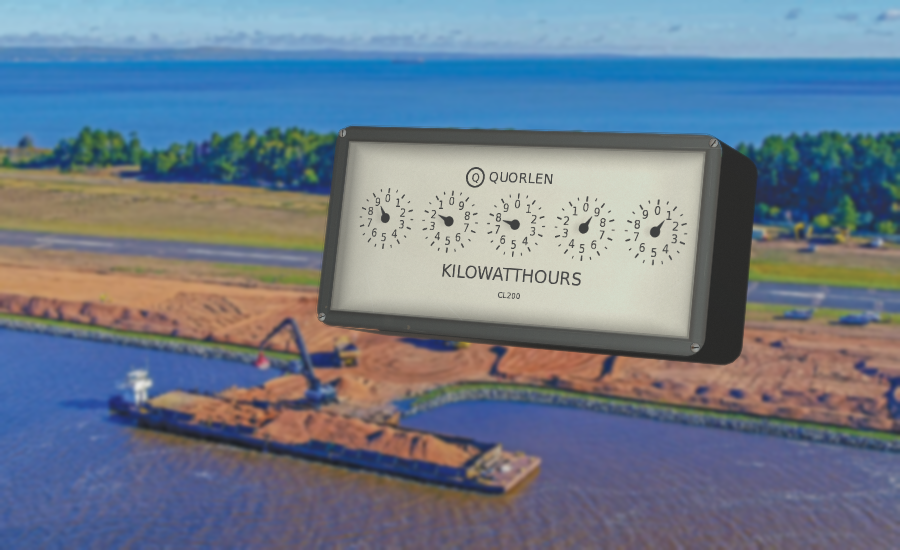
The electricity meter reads 91791 kWh
